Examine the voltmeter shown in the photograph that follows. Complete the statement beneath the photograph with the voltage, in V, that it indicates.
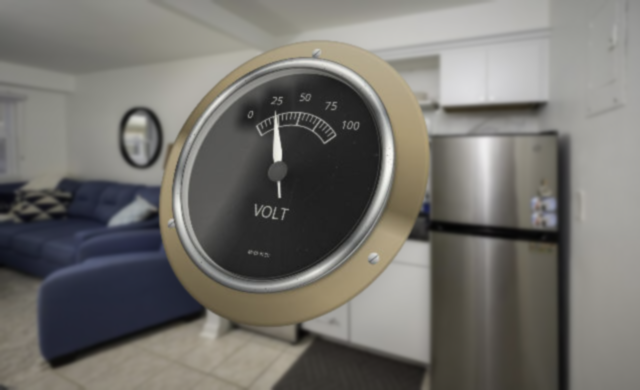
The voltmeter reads 25 V
